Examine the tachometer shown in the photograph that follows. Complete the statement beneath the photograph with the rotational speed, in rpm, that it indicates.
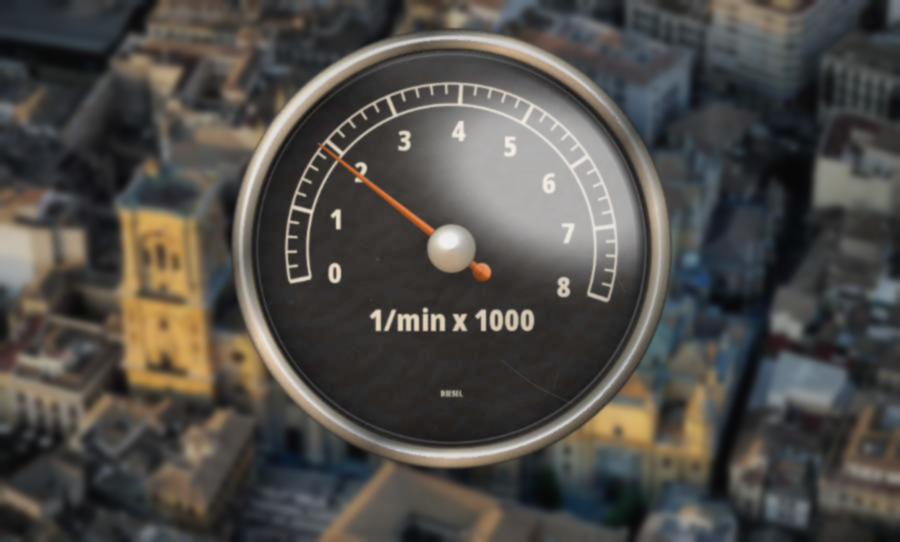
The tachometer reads 1900 rpm
